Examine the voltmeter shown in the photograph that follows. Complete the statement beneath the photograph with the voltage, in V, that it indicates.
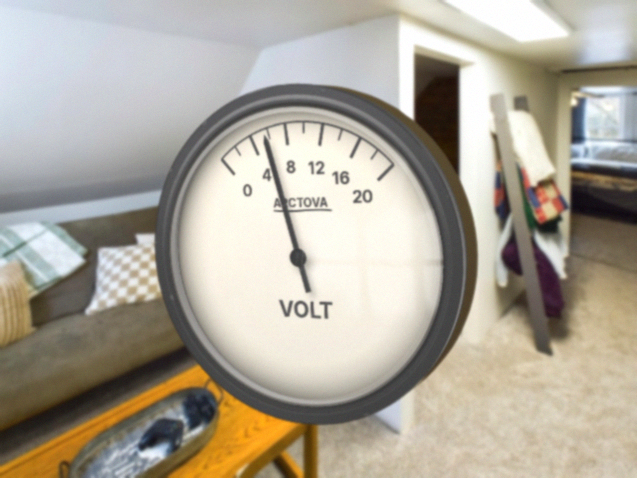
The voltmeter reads 6 V
